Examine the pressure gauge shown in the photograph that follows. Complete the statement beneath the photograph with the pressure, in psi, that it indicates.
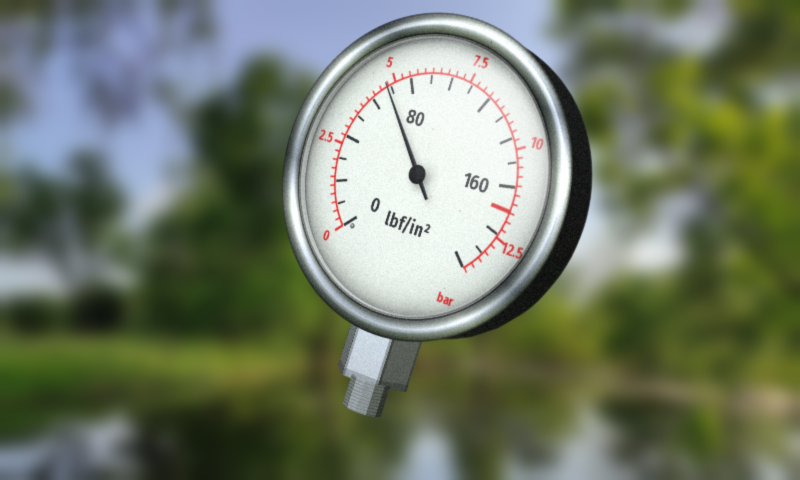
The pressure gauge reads 70 psi
